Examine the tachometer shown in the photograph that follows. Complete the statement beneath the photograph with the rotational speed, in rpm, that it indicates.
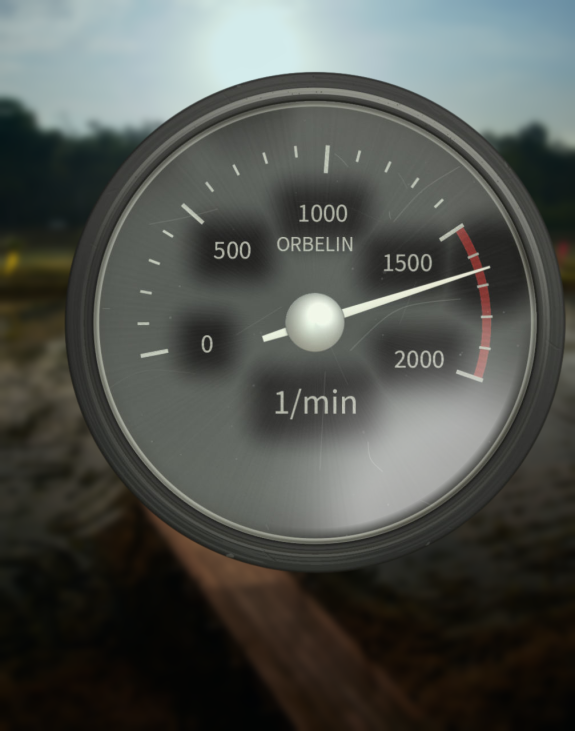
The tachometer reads 1650 rpm
